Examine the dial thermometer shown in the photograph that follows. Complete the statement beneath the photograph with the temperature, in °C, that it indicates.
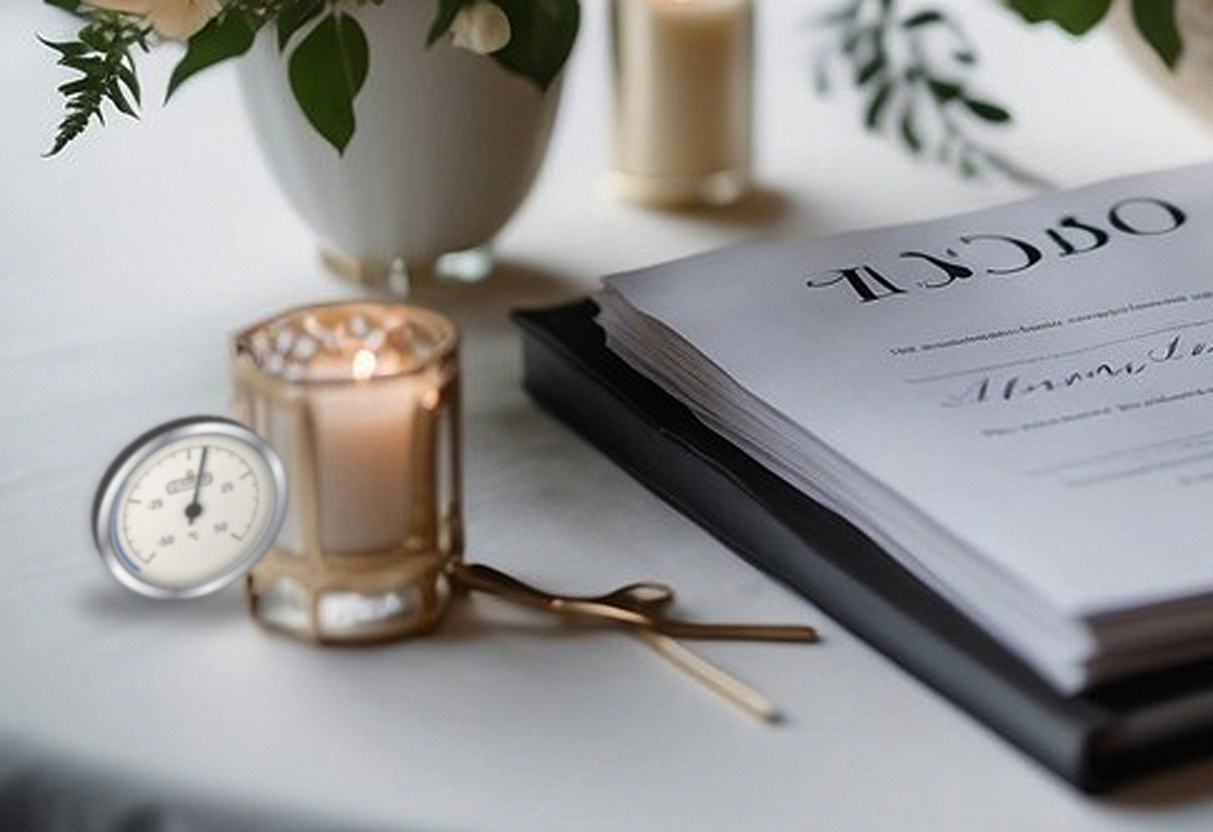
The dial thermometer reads 5 °C
